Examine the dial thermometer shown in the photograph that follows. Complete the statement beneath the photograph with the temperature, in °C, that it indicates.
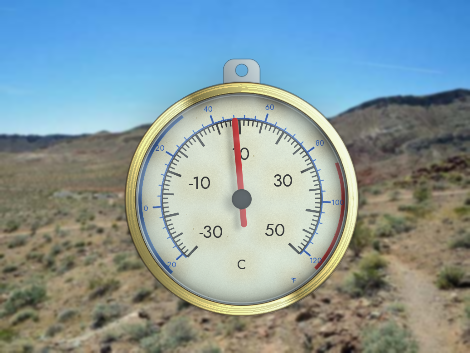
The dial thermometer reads 9 °C
